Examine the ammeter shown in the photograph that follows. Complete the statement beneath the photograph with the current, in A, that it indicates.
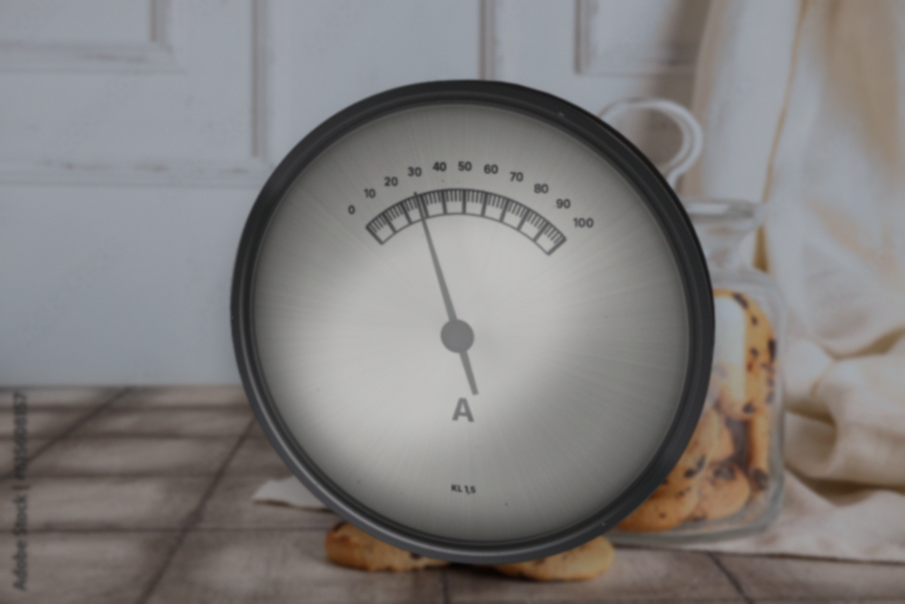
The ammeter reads 30 A
